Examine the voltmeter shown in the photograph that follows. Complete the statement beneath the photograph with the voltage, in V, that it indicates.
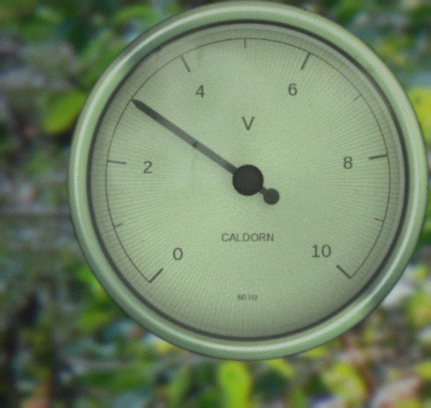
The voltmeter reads 3 V
